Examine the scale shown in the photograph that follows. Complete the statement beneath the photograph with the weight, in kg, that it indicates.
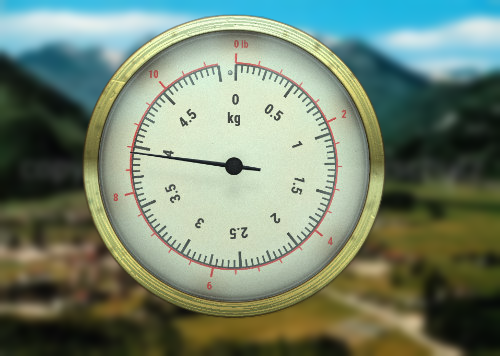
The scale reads 3.95 kg
